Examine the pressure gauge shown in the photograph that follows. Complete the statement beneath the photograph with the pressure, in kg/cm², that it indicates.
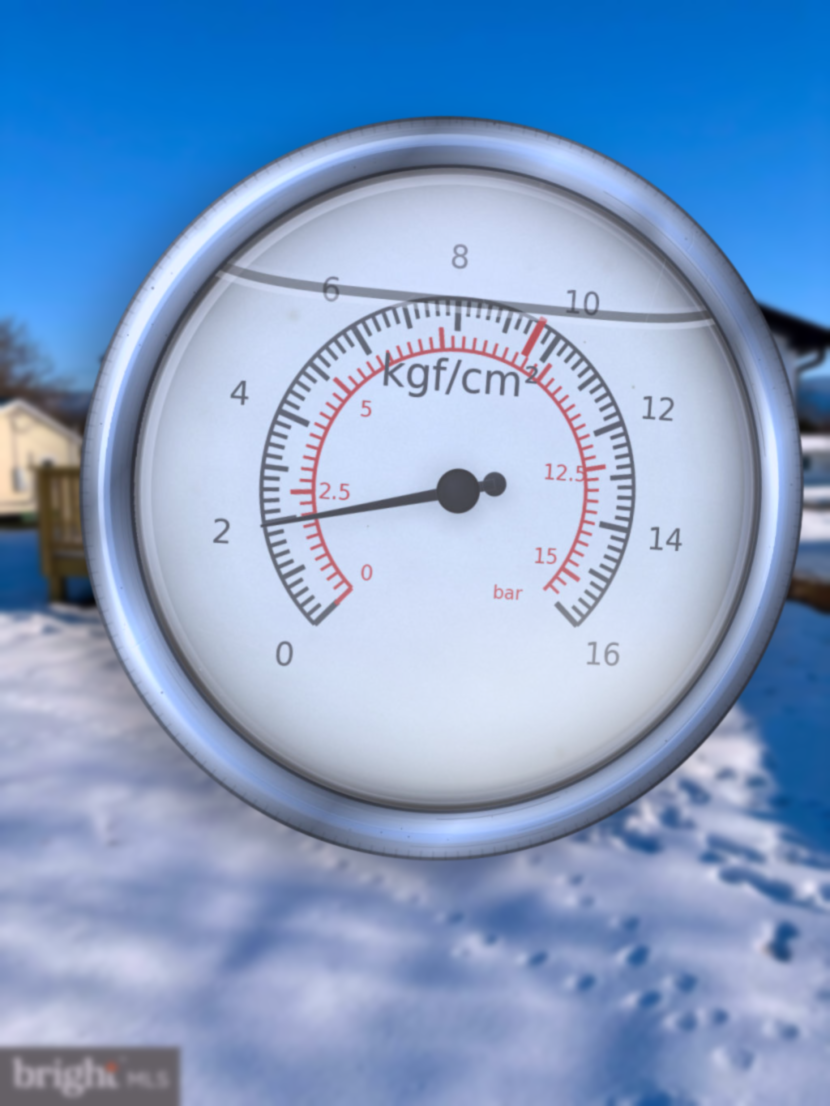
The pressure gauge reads 2 kg/cm²
